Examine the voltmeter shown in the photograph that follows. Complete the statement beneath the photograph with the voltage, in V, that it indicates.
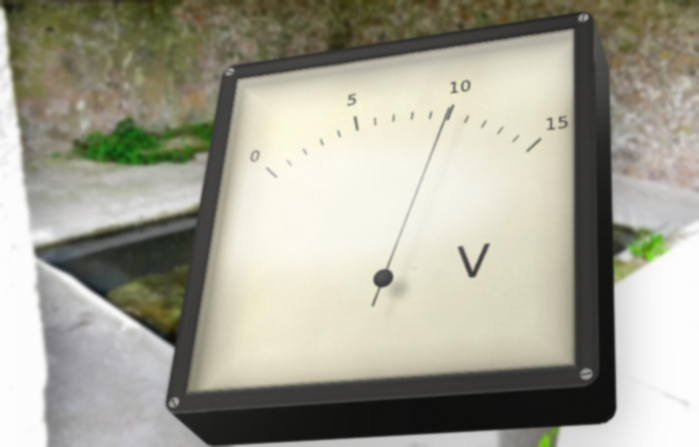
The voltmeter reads 10 V
